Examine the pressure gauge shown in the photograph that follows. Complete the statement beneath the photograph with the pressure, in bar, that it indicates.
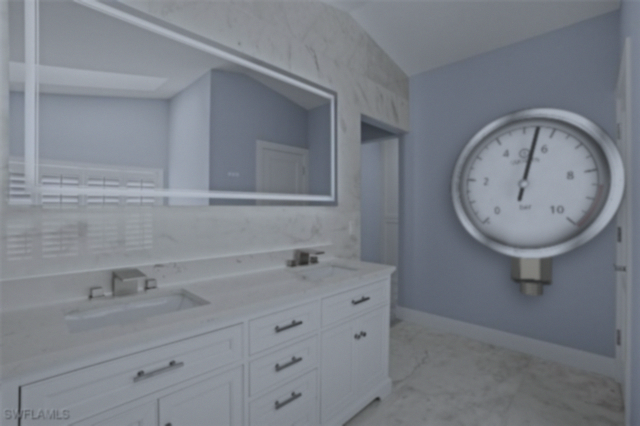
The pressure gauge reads 5.5 bar
